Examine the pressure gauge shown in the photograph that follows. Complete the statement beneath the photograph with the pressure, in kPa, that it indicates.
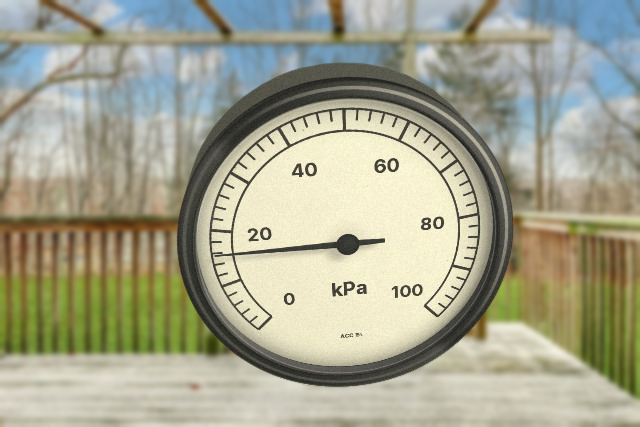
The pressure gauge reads 16 kPa
